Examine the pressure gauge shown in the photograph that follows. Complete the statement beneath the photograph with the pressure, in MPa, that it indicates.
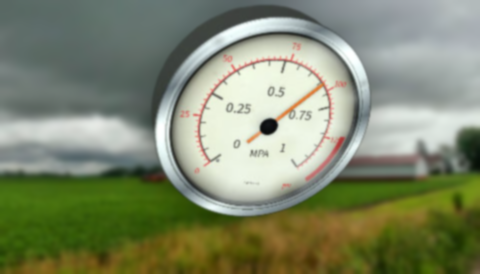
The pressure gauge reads 0.65 MPa
